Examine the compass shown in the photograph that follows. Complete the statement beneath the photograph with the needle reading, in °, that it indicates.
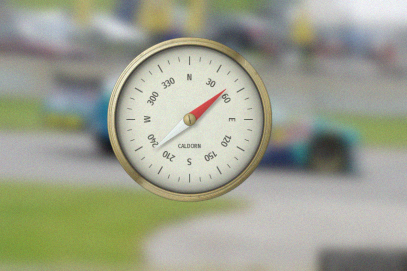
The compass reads 50 °
